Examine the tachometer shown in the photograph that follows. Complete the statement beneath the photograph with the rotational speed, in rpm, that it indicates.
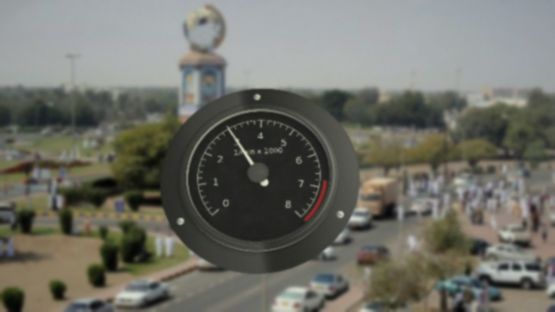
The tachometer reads 3000 rpm
